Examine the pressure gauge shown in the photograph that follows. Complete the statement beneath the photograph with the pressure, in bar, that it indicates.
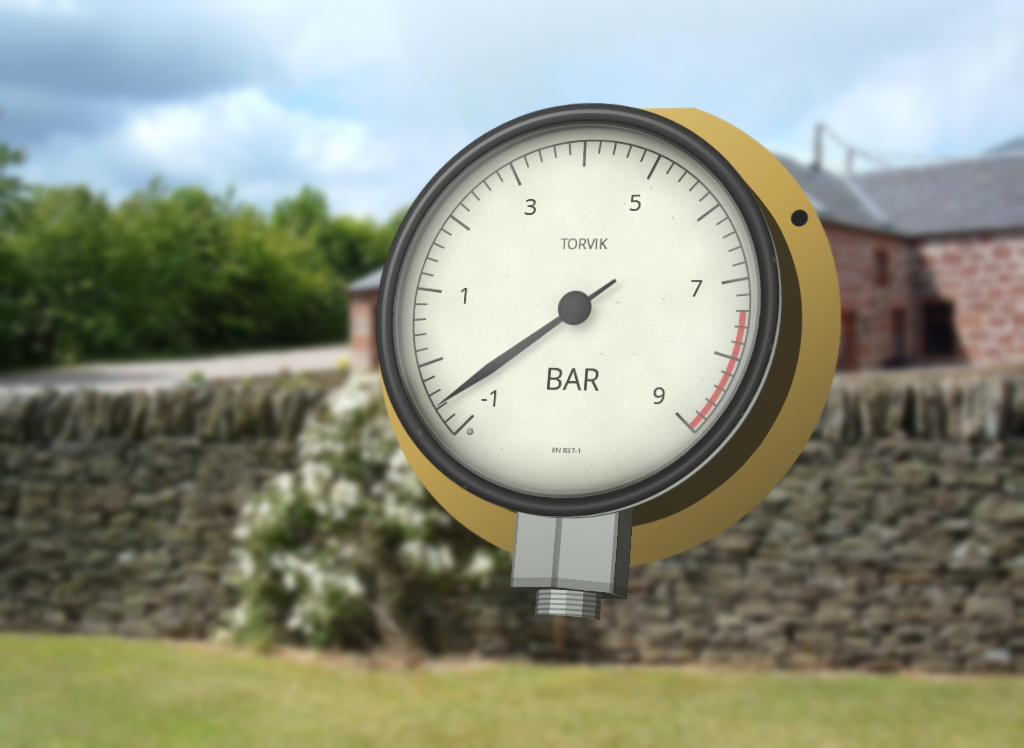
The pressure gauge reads -0.6 bar
